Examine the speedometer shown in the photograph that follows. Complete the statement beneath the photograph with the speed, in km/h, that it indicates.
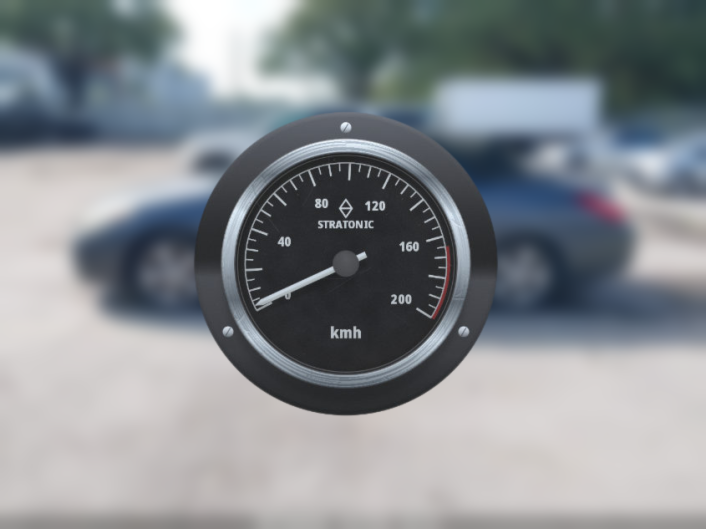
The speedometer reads 2.5 km/h
